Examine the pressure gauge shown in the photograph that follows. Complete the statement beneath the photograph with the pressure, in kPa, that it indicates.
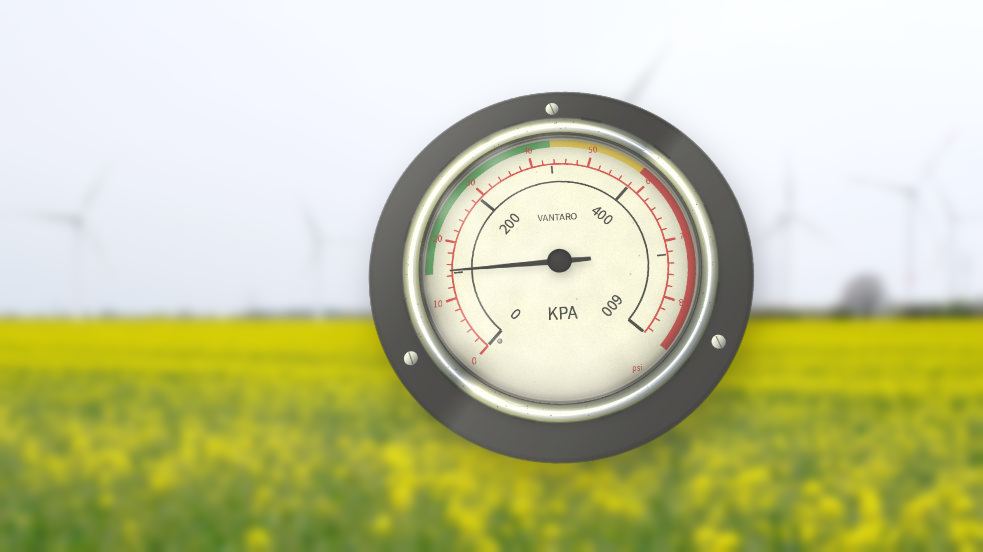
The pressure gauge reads 100 kPa
